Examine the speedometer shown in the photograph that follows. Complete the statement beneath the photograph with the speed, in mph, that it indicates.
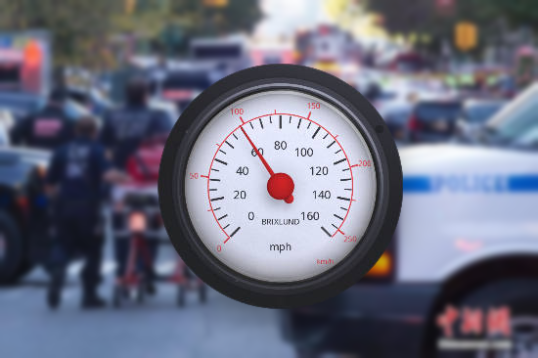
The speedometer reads 60 mph
